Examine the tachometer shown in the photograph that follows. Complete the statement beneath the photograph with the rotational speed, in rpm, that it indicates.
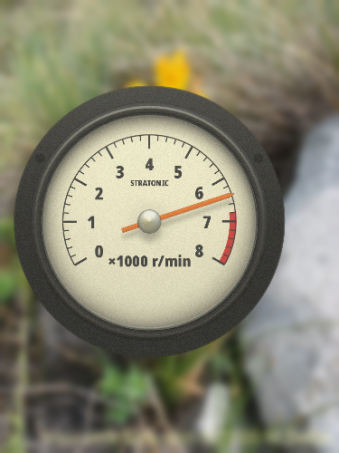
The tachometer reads 6400 rpm
